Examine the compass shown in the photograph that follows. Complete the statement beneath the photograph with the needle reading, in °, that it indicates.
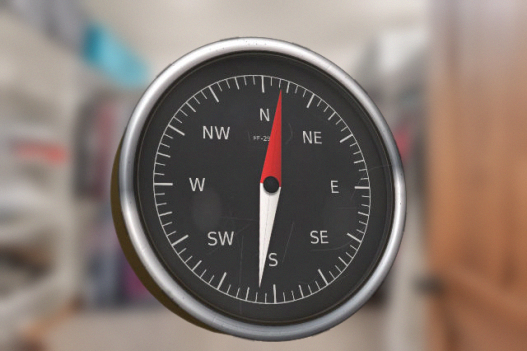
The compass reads 10 °
